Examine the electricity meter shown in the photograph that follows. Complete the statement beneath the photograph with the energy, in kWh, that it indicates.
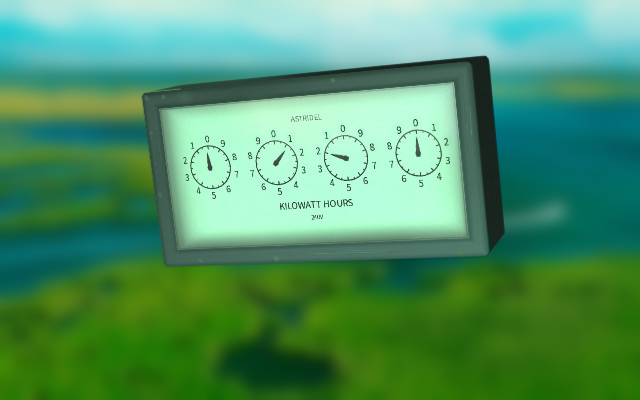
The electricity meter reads 120 kWh
